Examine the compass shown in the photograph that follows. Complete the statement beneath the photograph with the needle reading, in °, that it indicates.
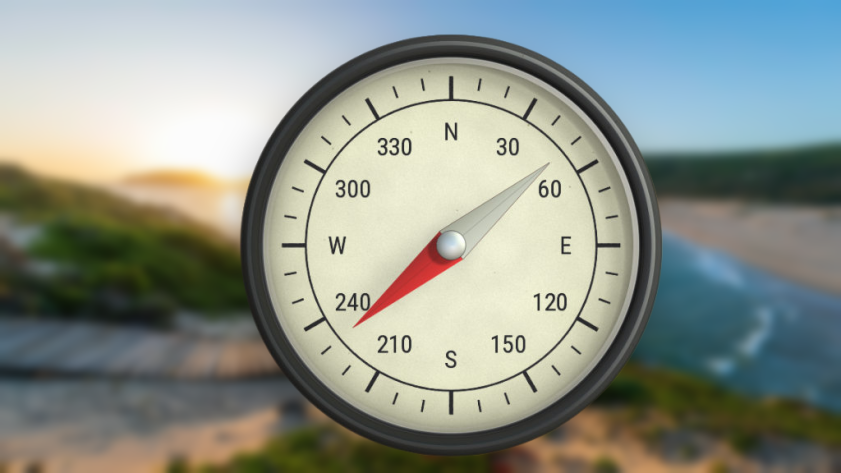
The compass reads 230 °
